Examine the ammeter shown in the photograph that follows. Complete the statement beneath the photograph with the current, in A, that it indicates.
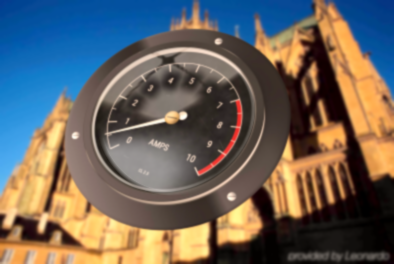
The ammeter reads 0.5 A
